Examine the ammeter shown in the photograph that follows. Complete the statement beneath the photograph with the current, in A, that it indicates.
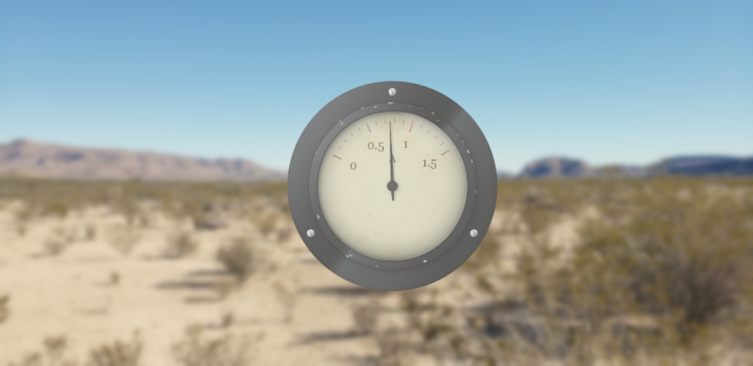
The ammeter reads 0.75 A
